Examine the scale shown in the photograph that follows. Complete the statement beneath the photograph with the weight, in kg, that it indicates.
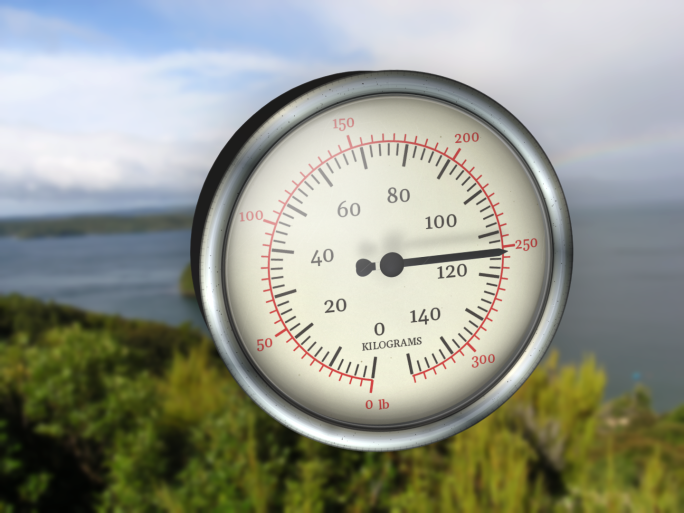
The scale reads 114 kg
